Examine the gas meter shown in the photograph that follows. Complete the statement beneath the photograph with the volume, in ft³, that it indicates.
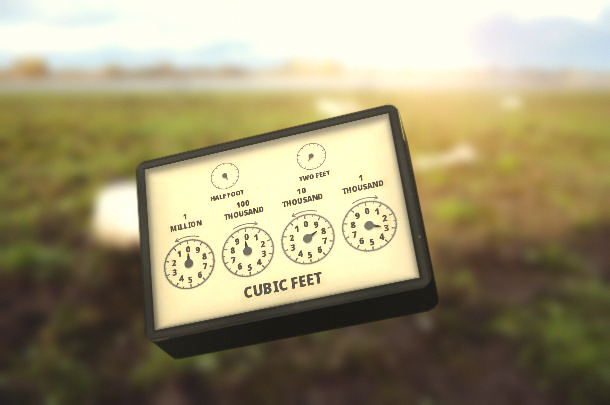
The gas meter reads 998300 ft³
